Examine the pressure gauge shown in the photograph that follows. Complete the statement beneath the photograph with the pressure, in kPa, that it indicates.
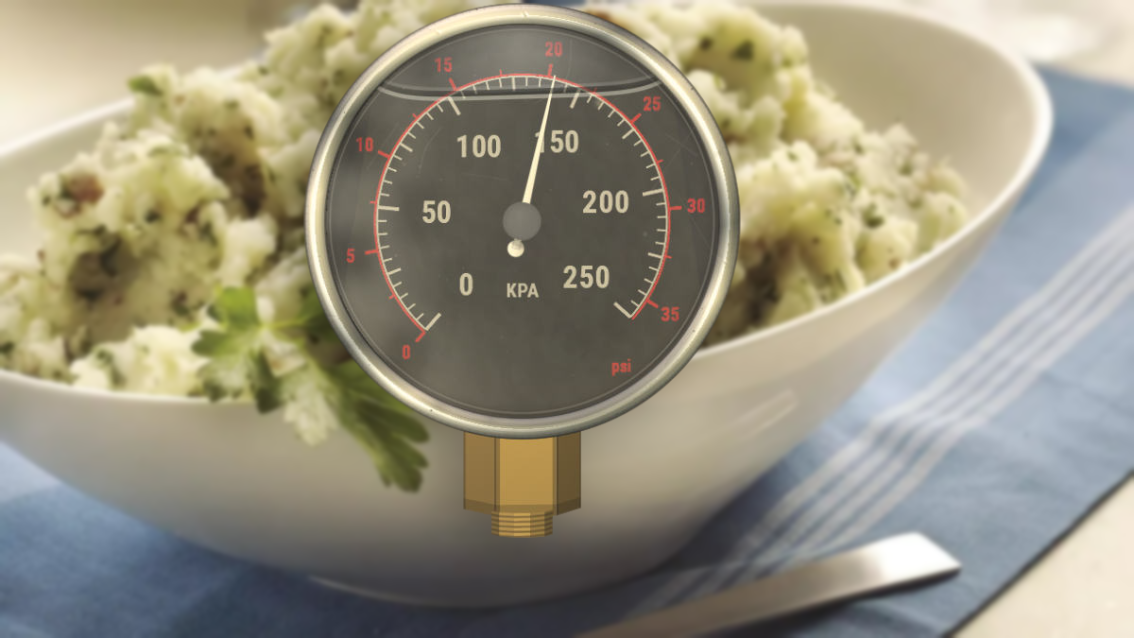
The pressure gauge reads 140 kPa
